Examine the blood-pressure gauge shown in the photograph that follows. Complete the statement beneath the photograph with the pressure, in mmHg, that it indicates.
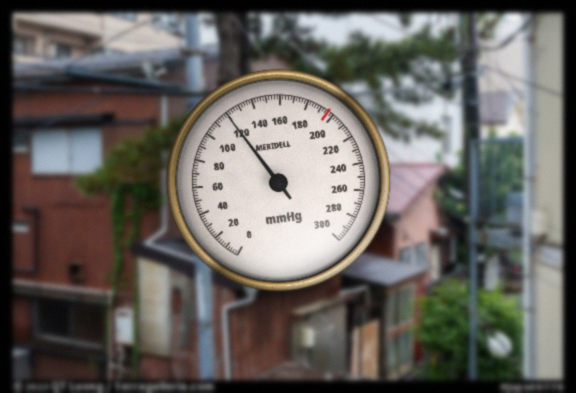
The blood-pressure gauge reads 120 mmHg
